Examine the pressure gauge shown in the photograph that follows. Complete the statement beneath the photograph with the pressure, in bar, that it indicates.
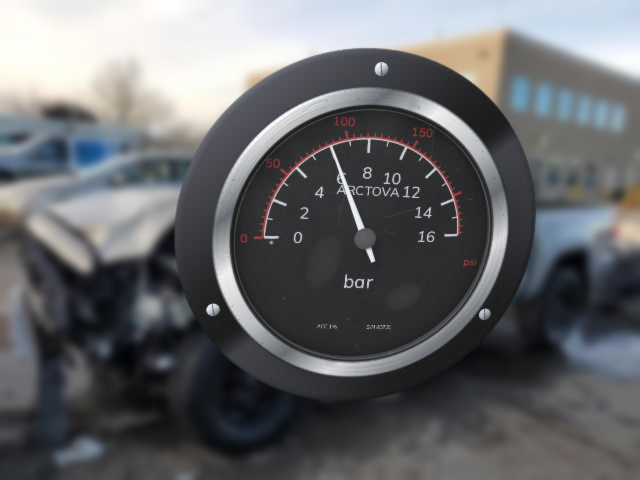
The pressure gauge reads 6 bar
